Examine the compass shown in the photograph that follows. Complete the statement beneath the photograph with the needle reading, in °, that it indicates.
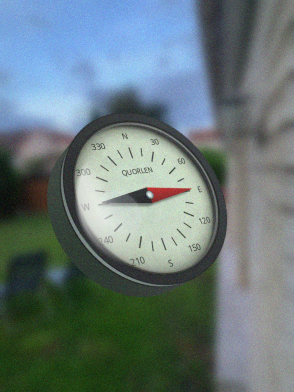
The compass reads 90 °
